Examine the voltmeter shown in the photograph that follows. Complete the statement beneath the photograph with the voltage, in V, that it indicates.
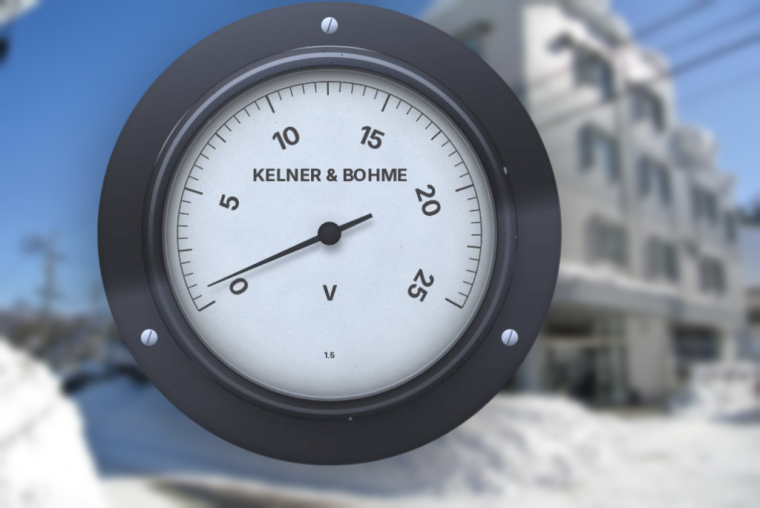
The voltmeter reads 0.75 V
